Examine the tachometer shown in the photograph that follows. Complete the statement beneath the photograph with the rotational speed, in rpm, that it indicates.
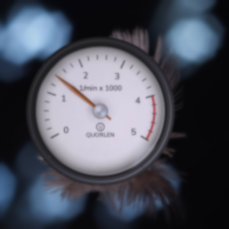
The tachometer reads 1400 rpm
